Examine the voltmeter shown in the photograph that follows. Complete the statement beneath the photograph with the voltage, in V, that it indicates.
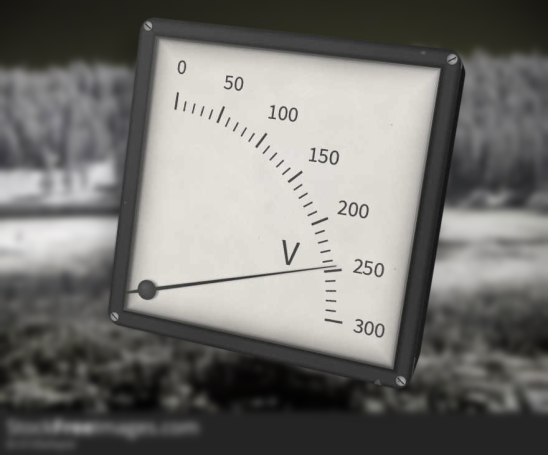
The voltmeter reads 245 V
